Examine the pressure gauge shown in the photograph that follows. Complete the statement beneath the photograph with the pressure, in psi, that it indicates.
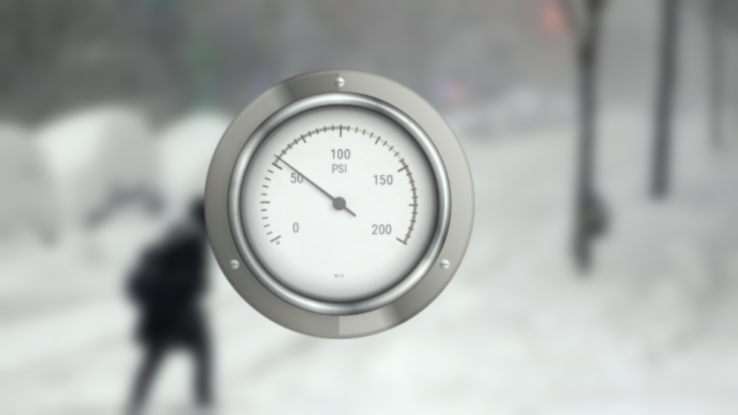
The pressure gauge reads 55 psi
